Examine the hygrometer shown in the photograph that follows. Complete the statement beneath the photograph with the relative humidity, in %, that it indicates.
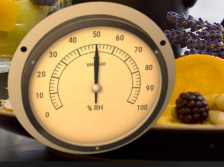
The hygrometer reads 50 %
